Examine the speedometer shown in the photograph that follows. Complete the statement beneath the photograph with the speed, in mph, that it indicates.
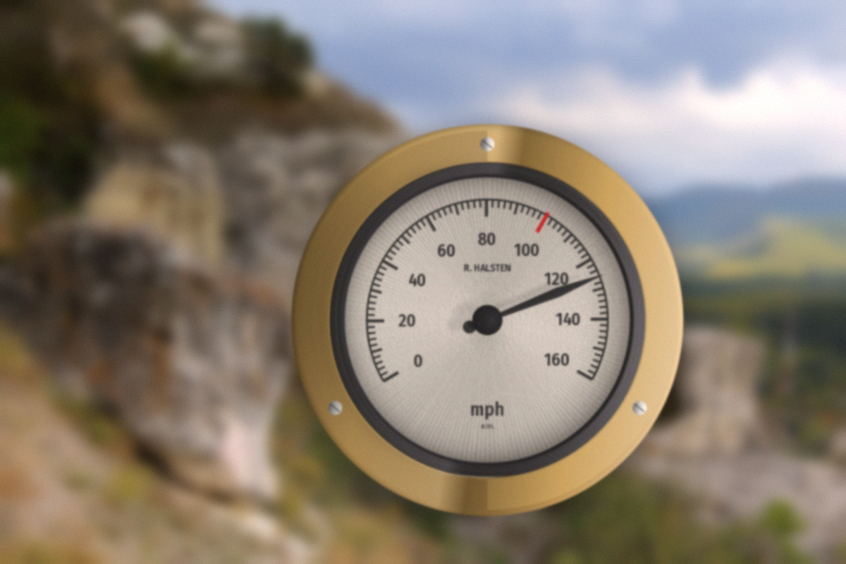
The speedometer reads 126 mph
